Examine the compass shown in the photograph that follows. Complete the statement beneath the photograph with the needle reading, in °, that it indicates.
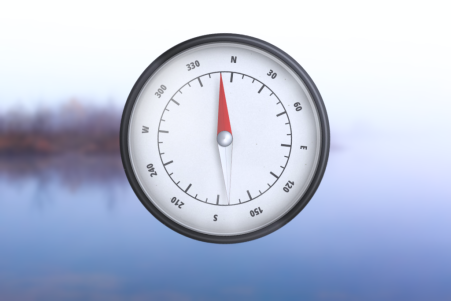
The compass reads 350 °
